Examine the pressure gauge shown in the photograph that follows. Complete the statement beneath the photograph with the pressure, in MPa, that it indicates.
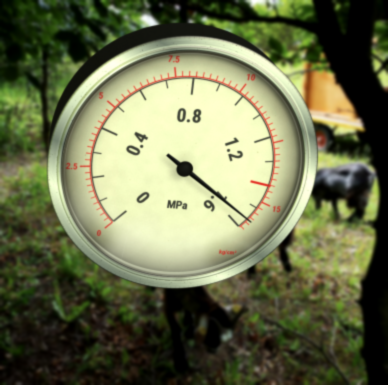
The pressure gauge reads 1.55 MPa
